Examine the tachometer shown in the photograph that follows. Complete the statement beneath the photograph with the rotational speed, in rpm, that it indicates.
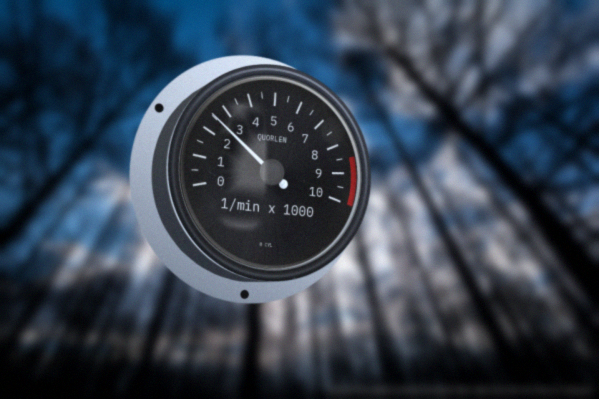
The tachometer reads 2500 rpm
